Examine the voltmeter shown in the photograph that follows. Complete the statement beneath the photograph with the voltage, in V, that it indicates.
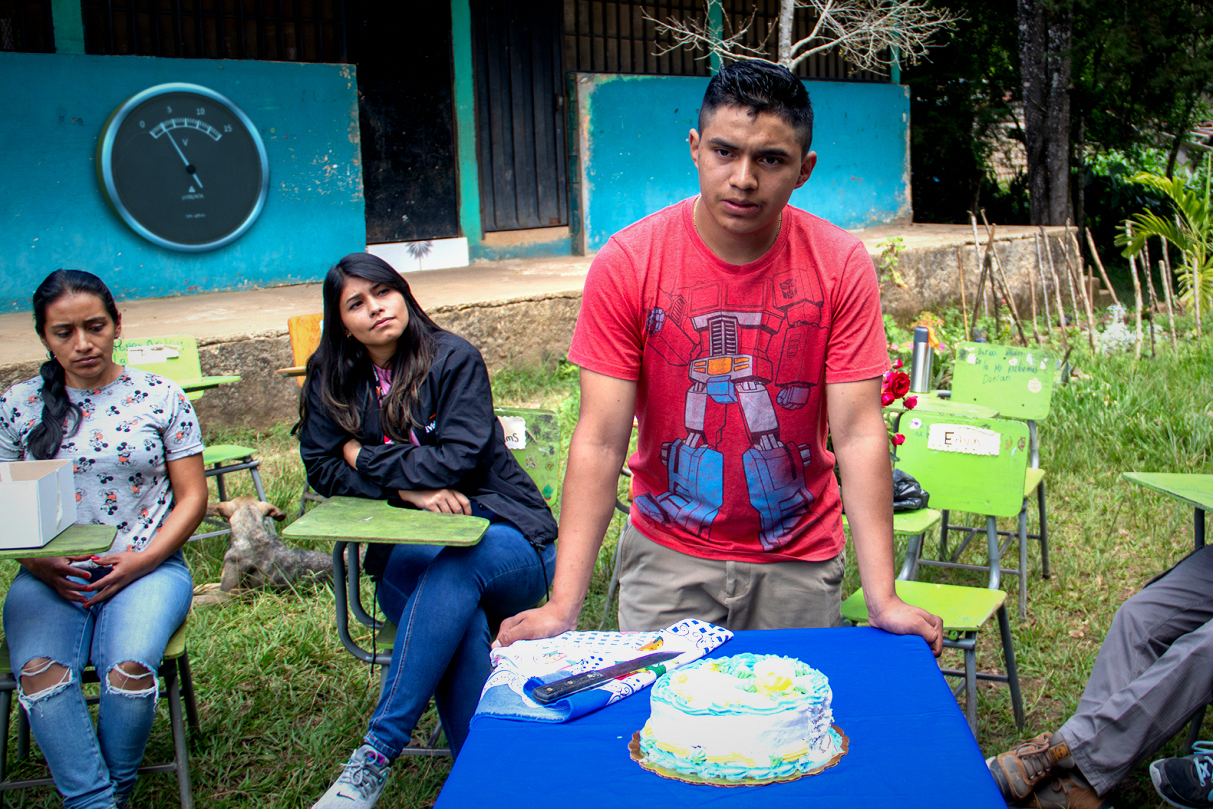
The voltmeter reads 2.5 V
